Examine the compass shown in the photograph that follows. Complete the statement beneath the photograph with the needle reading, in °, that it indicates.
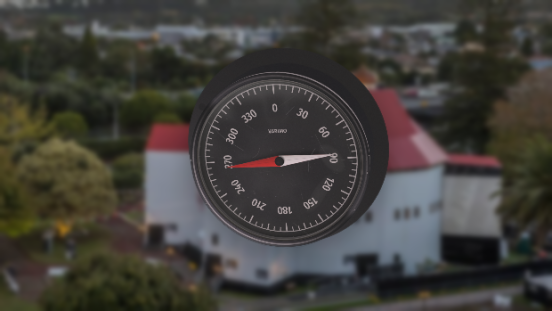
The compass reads 265 °
